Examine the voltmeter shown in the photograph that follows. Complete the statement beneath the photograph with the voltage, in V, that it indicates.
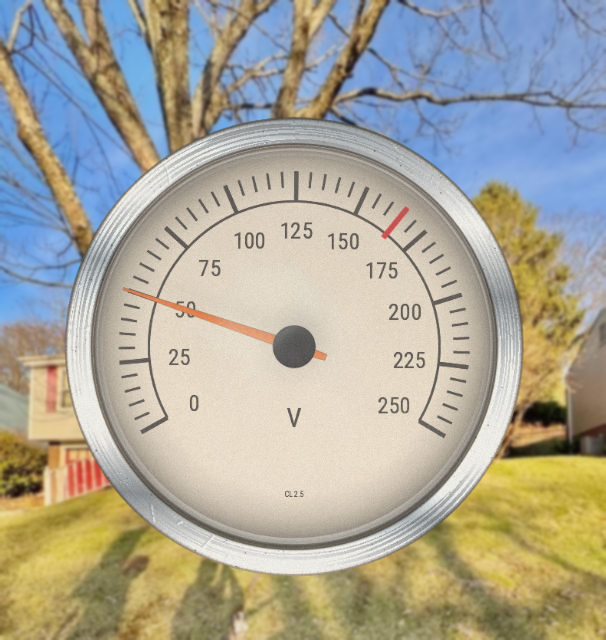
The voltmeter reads 50 V
